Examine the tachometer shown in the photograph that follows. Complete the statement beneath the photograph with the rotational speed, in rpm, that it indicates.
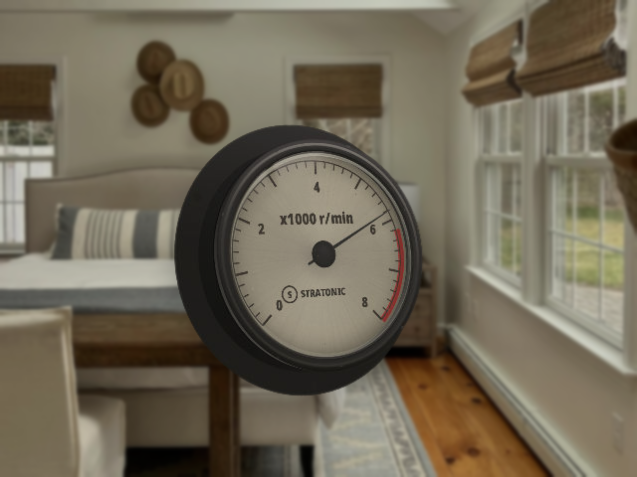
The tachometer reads 5800 rpm
